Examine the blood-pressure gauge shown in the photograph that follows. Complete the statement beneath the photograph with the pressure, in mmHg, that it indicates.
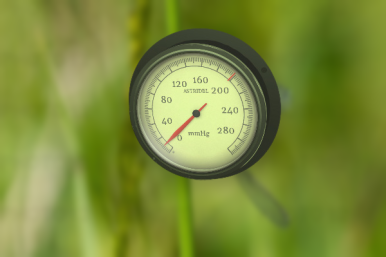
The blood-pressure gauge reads 10 mmHg
